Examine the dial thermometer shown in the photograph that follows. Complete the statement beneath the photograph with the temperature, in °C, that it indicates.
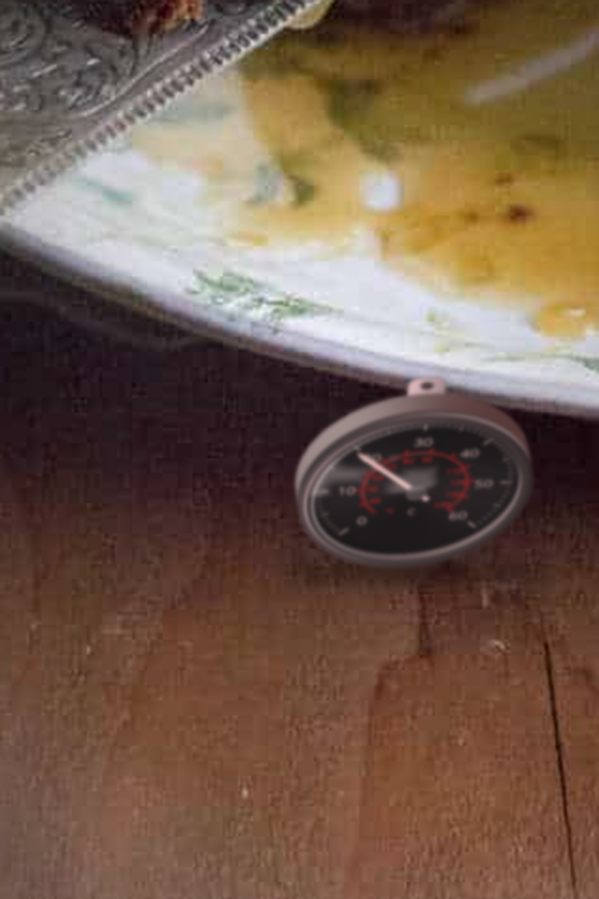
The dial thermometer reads 20 °C
